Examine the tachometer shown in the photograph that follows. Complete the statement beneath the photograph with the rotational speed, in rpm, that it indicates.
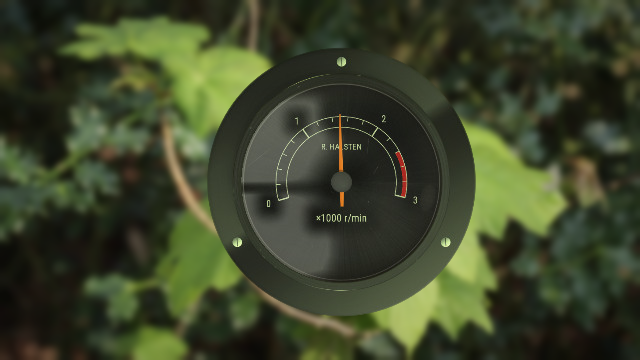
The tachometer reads 1500 rpm
